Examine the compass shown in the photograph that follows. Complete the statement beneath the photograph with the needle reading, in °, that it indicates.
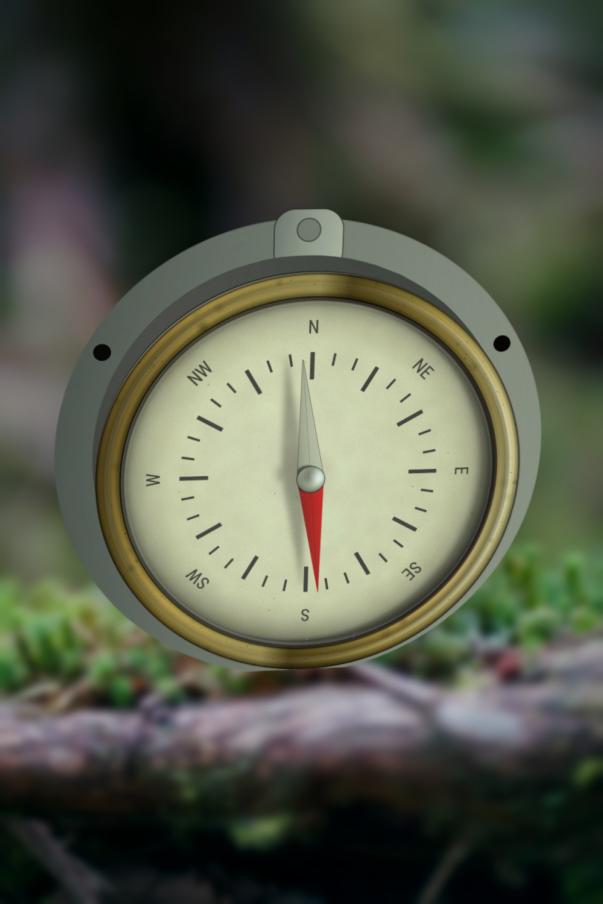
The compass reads 175 °
